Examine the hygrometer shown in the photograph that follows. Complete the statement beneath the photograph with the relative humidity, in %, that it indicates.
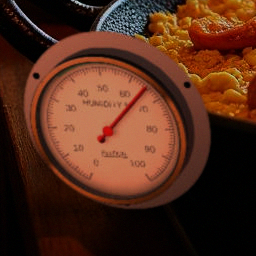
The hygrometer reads 65 %
